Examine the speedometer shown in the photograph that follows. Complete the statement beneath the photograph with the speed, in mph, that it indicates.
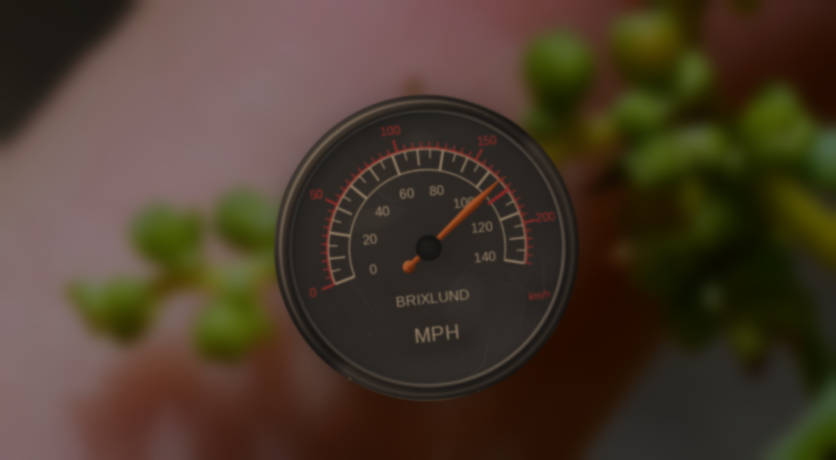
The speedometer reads 105 mph
